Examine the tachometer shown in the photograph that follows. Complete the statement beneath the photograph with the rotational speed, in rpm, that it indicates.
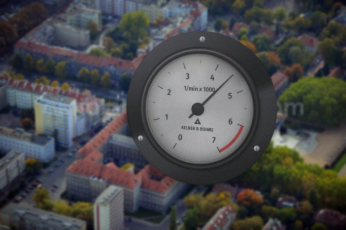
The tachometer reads 4500 rpm
